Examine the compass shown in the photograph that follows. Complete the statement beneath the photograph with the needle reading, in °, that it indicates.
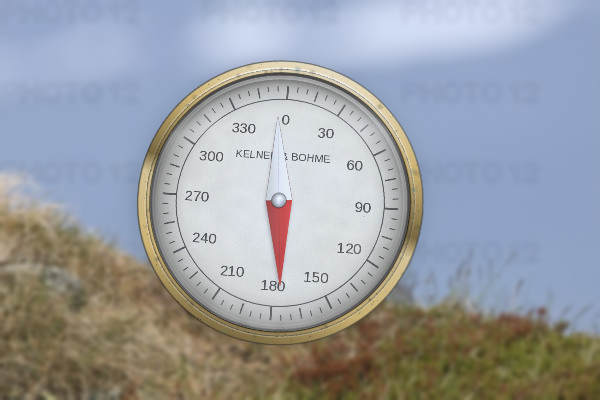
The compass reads 175 °
